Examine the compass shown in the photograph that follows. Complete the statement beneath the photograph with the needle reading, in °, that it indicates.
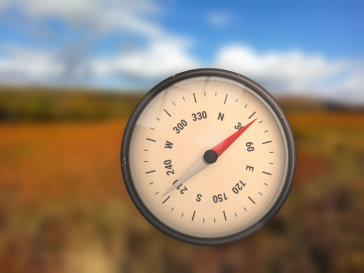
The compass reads 35 °
